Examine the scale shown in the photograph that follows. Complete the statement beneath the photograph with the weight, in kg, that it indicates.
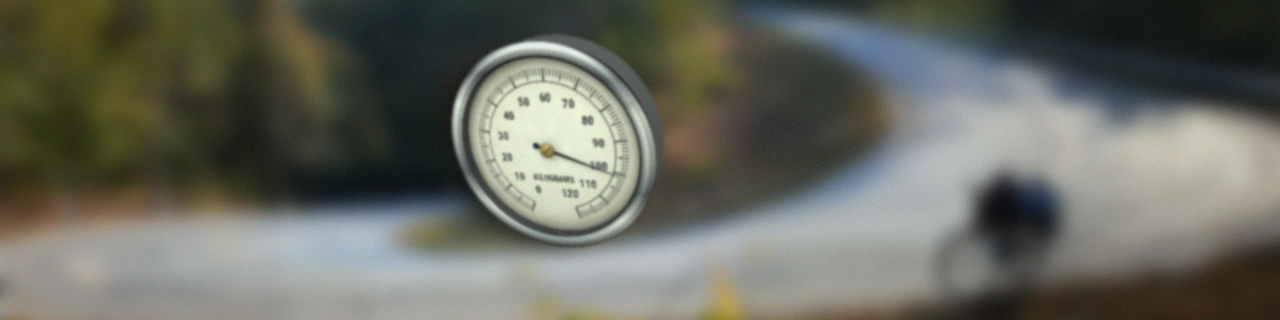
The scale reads 100 kg
